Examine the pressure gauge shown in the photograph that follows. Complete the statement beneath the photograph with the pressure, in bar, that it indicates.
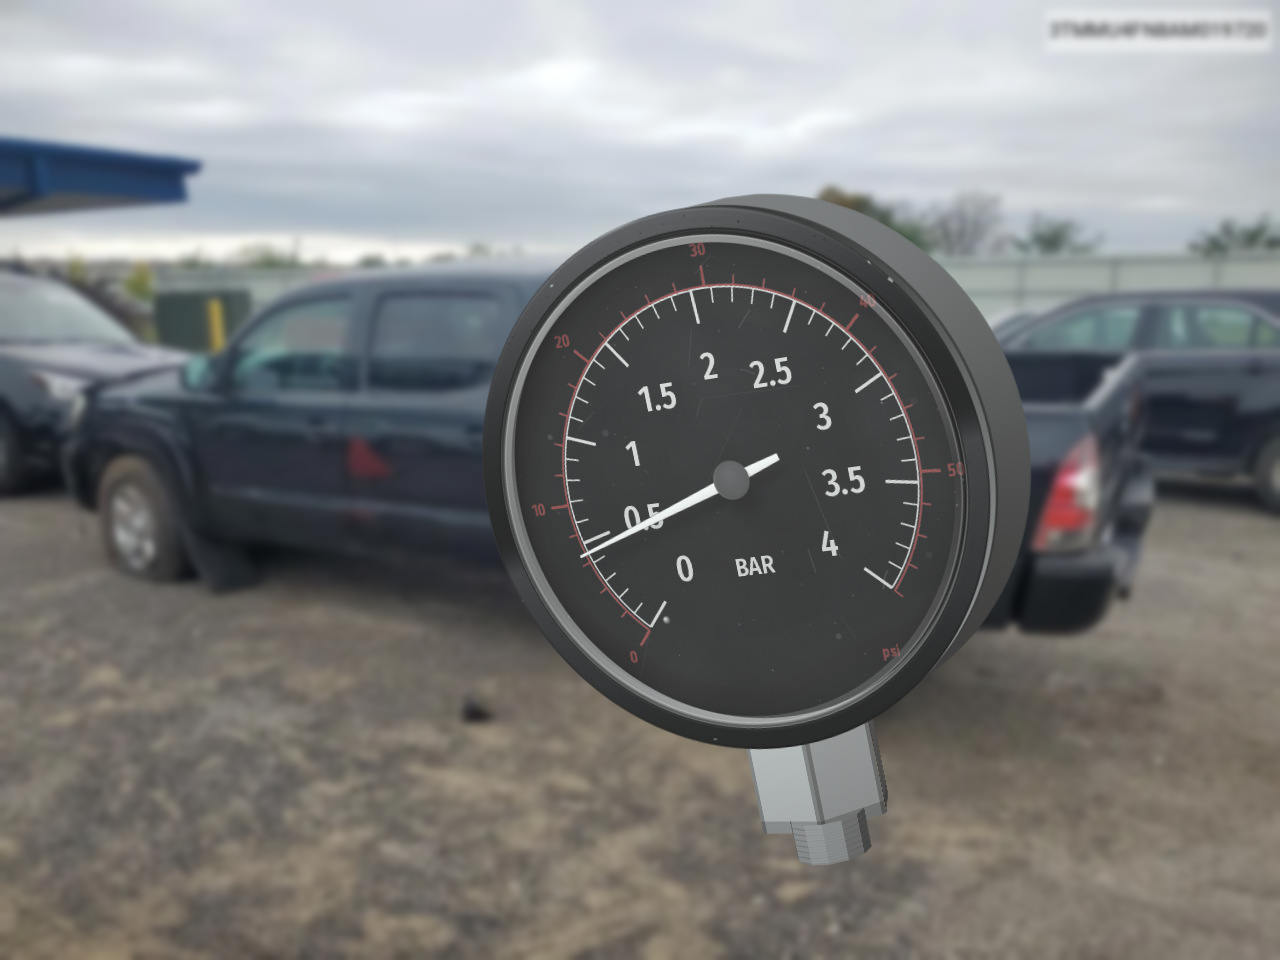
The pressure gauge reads 0.45 bar
